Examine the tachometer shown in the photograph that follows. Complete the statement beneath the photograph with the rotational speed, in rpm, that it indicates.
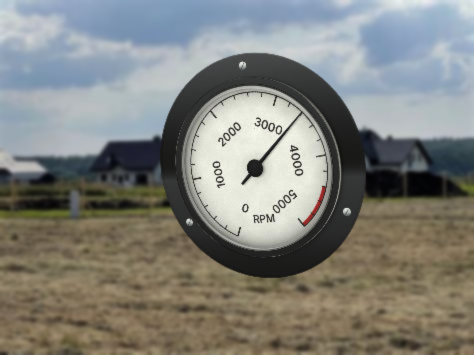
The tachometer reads 3400 rpm
